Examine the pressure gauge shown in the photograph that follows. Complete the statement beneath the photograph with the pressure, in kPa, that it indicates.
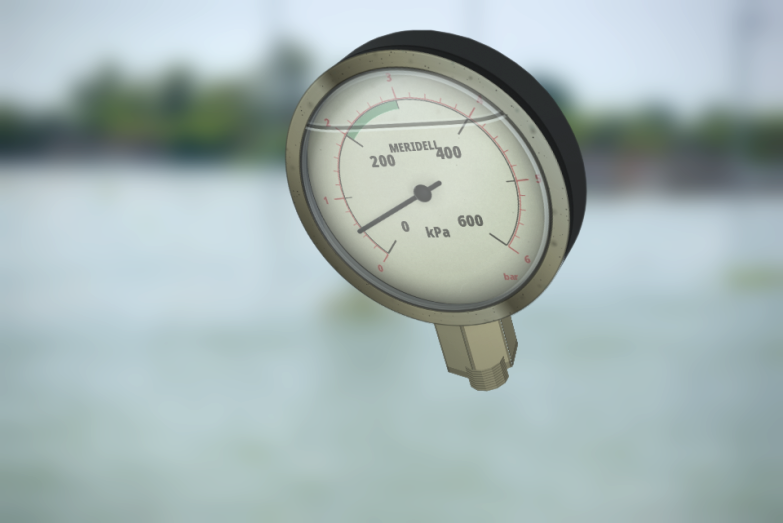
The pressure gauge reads 50 kPa
